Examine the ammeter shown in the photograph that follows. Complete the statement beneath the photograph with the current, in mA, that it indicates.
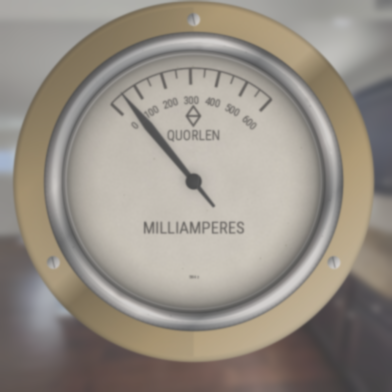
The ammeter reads 50 mA
